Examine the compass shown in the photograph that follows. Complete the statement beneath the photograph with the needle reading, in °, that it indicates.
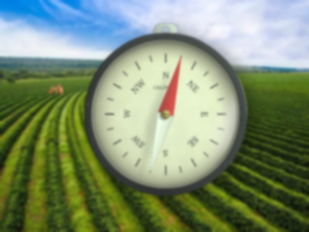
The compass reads 15 °
